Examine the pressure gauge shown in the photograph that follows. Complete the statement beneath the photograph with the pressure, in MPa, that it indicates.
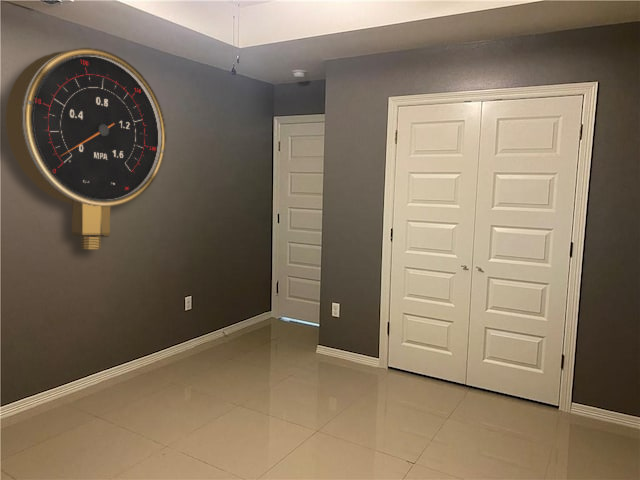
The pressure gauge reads 0.05 MPa
